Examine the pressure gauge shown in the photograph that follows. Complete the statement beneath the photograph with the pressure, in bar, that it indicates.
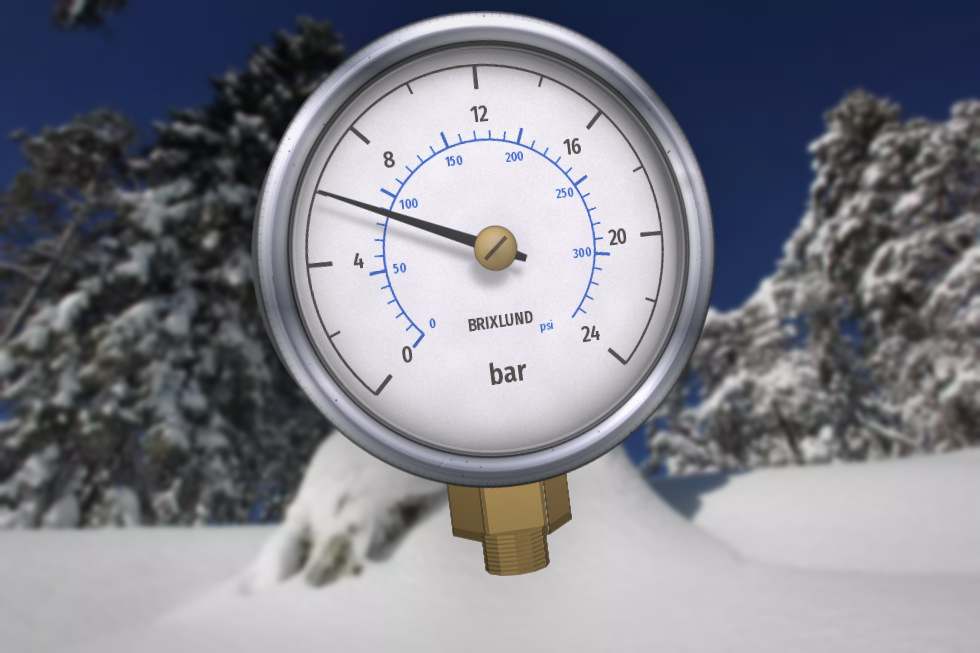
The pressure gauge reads 6 bar
